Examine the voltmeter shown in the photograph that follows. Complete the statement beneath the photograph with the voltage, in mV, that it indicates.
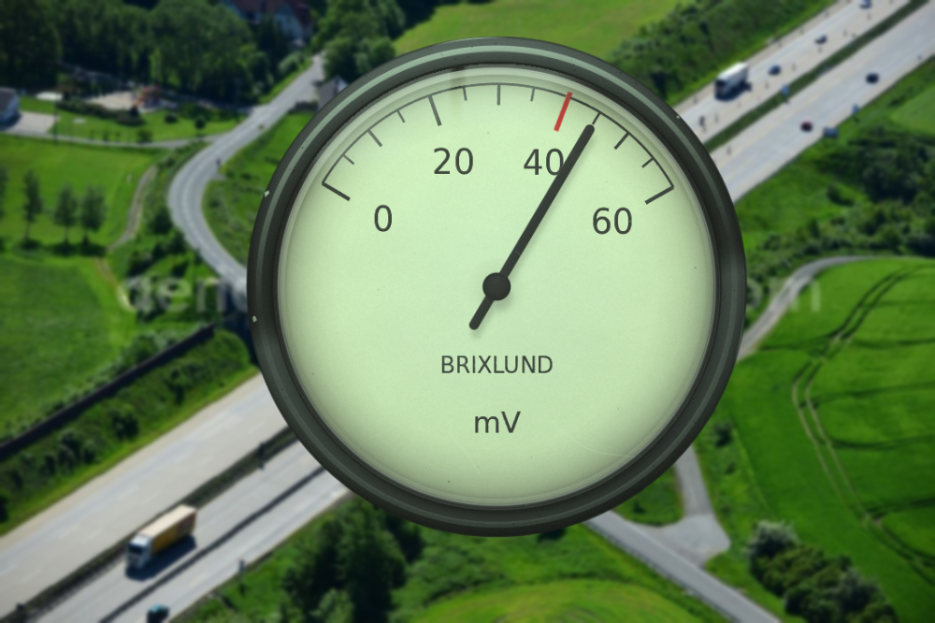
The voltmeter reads 45 mV
